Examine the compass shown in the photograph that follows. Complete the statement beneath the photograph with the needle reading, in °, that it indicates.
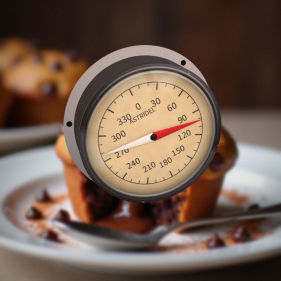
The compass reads 100 °
